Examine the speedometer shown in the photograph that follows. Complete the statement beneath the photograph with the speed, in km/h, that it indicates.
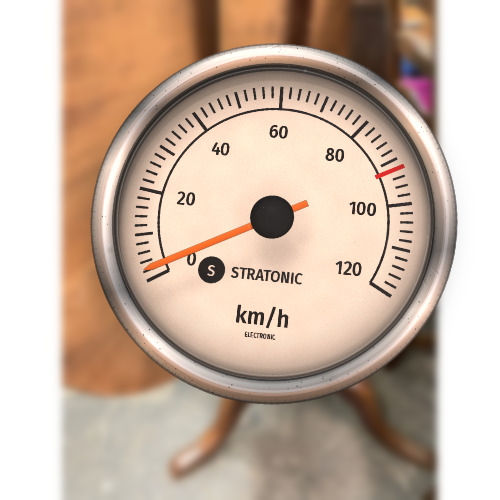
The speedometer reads 2 km/h
